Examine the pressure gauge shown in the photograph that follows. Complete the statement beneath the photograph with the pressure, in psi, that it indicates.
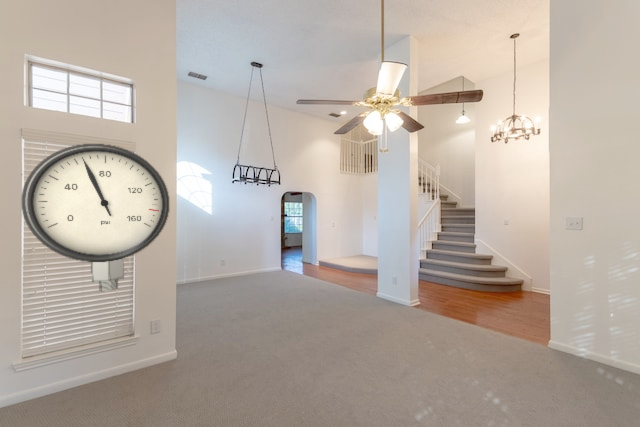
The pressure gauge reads 65 psi
